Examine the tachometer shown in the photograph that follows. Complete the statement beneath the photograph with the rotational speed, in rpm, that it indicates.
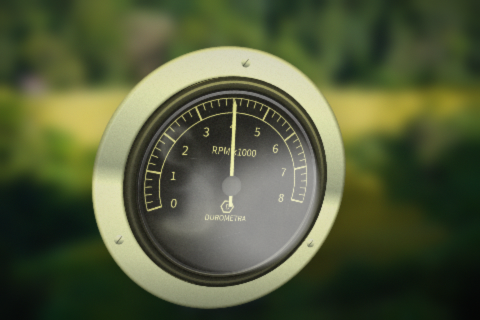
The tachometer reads 4000 rpm
